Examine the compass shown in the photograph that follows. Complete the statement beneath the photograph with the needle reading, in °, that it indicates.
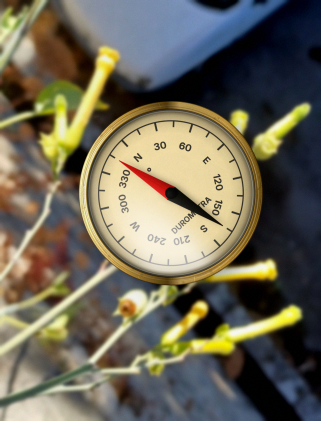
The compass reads 345 °
